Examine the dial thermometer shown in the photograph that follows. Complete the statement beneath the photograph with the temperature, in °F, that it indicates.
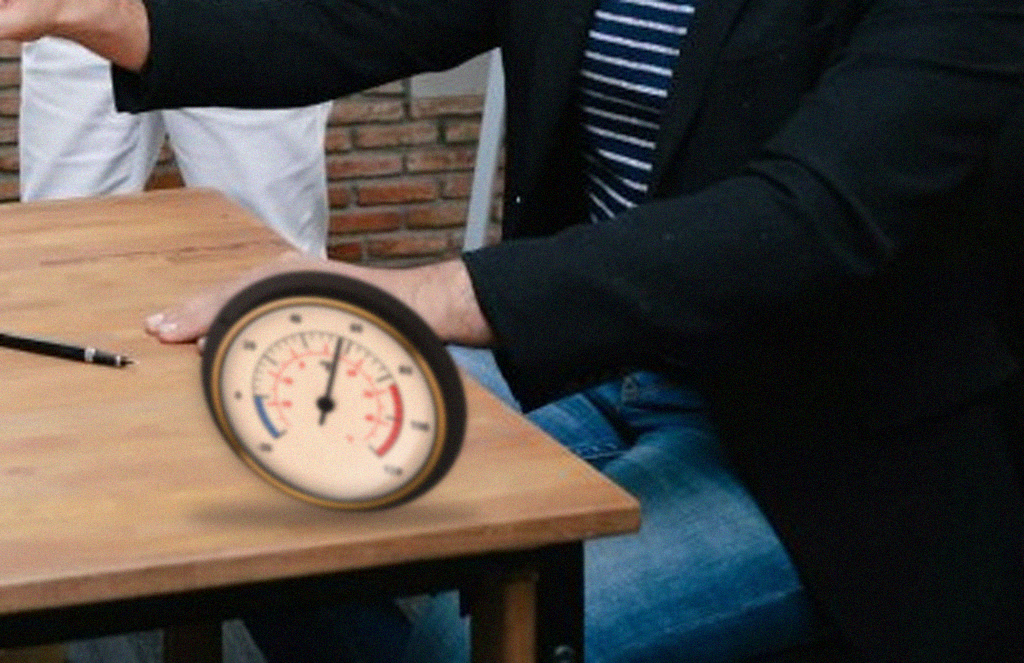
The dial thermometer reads 56 °F
